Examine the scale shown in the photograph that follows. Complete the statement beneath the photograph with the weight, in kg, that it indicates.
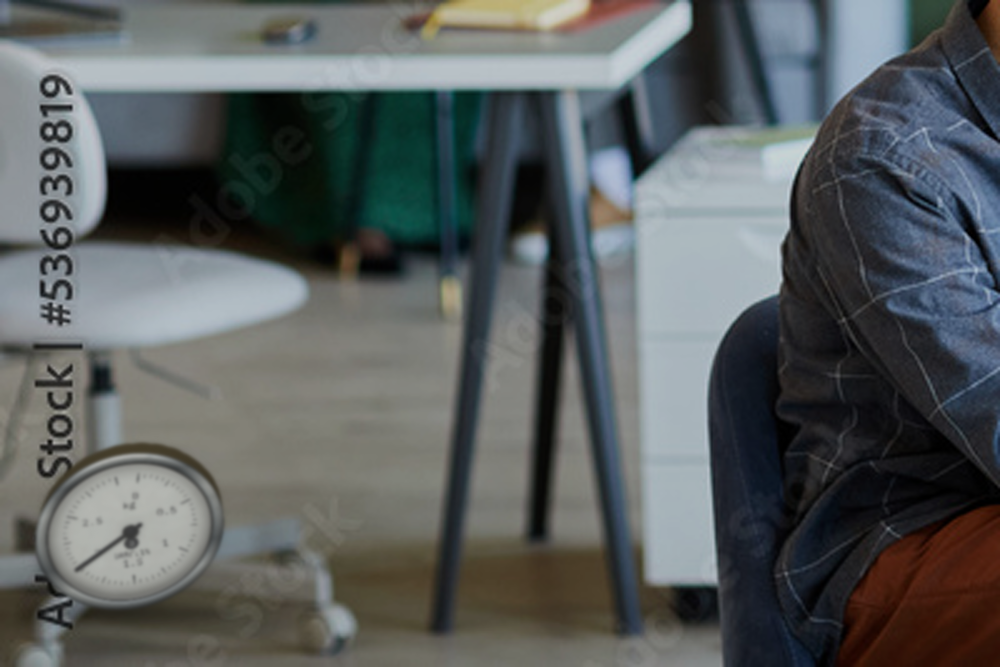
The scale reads 2 kg
